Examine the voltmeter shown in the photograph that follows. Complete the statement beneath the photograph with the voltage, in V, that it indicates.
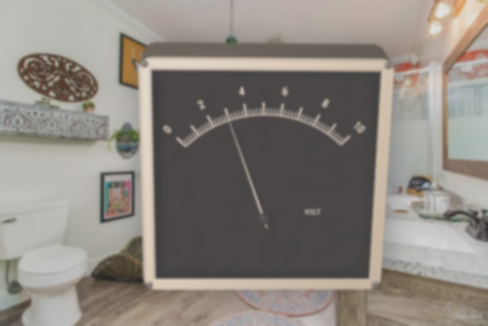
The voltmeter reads 3 V
